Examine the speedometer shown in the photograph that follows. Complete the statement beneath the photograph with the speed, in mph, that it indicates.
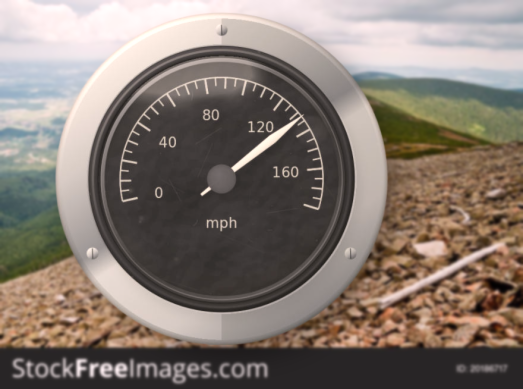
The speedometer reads 132.5 mph
